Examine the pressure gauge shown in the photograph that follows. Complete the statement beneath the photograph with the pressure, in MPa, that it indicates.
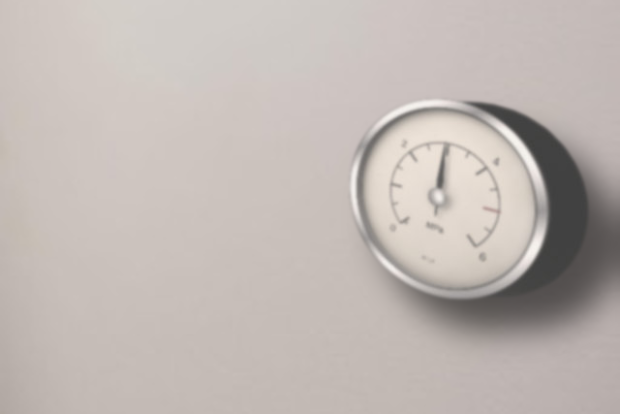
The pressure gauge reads 3 MPa
